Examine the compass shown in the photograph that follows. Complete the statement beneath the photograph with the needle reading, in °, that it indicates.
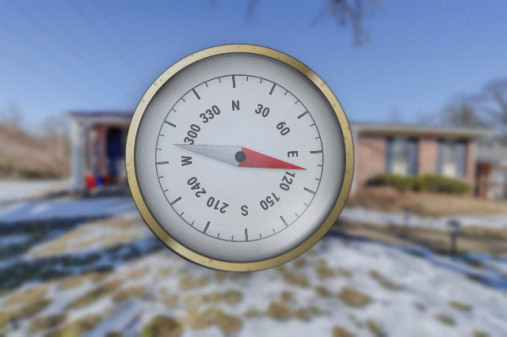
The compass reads 105 °
